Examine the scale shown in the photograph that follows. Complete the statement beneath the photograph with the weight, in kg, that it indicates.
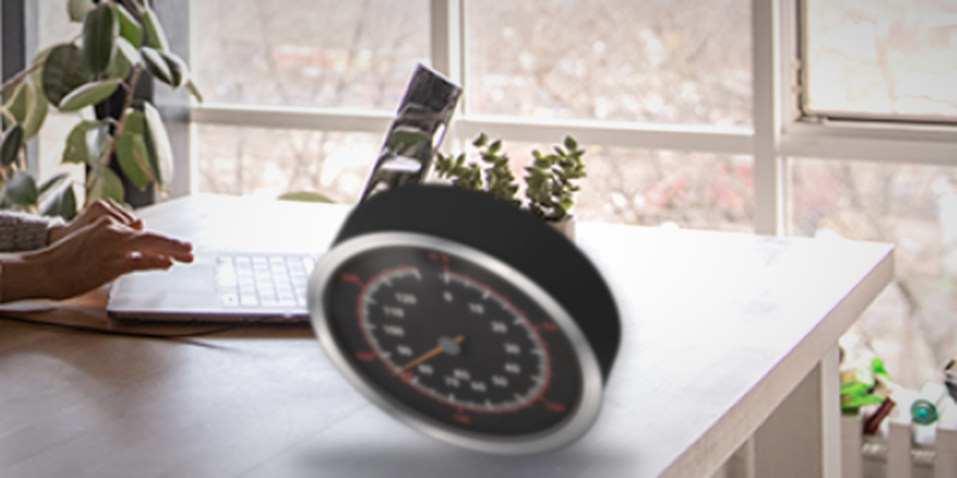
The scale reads 85 kg
